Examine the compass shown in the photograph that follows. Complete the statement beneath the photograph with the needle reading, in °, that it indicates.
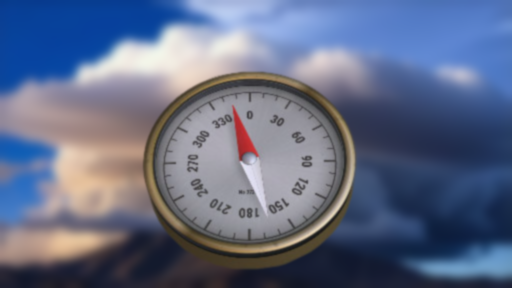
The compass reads 345 °
